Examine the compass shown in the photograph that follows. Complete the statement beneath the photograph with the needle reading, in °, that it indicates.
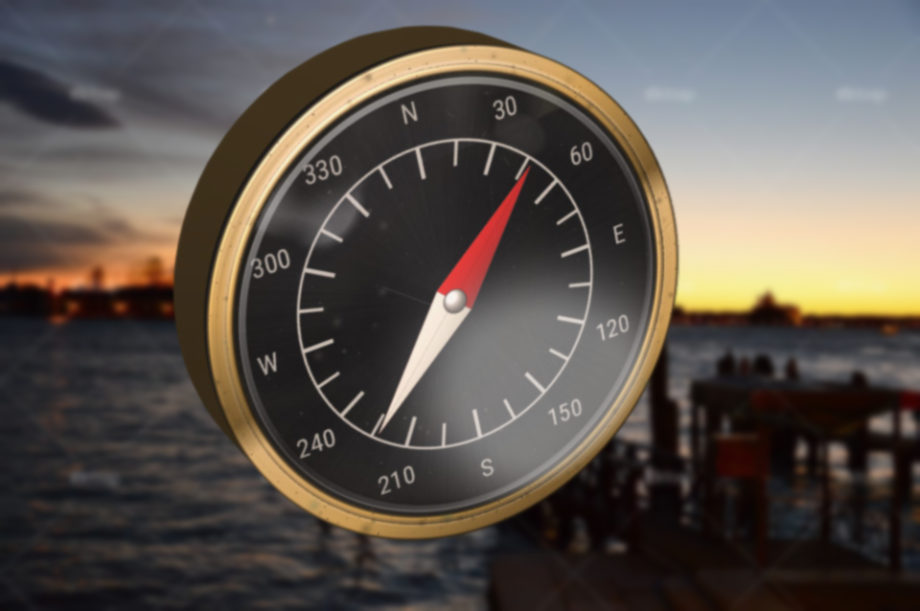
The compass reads 45 °
